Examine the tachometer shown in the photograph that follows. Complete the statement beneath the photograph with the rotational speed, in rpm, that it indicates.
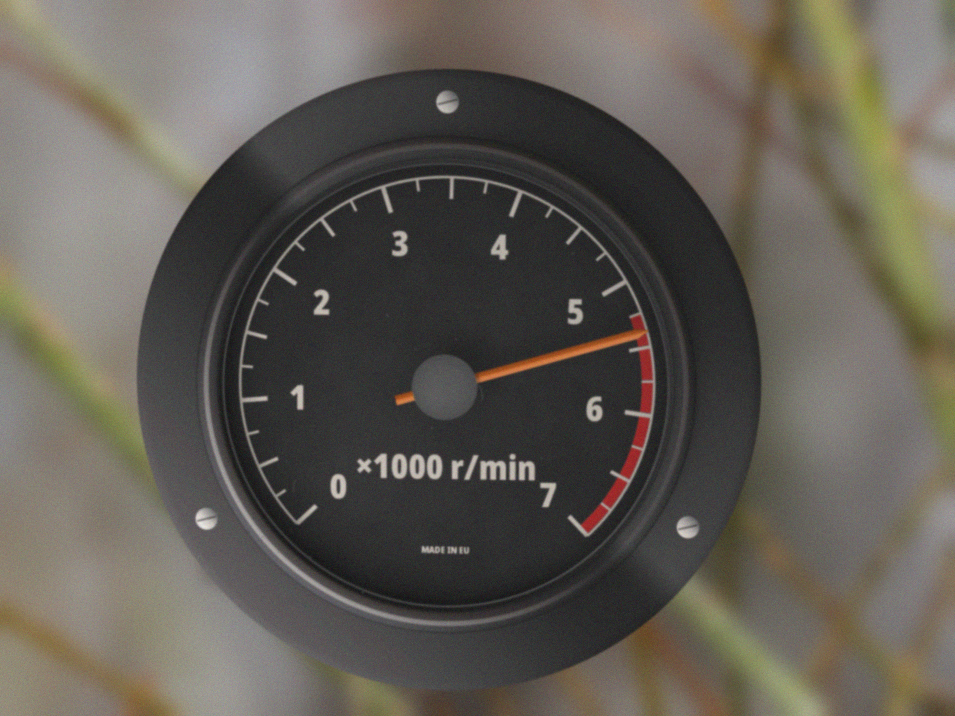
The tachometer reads 5375 rpm
